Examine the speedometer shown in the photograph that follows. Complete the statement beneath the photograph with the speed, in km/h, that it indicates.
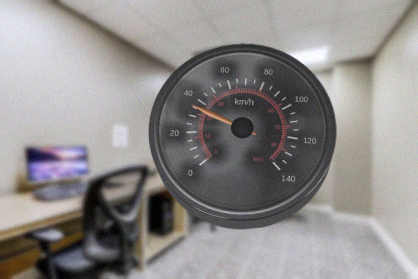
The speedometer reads 35 km/h
